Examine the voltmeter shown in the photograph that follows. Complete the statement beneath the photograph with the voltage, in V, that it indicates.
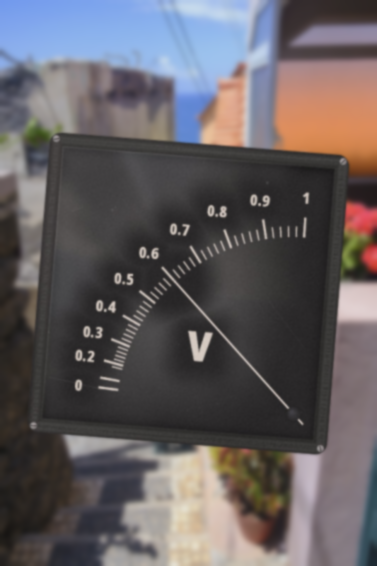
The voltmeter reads 0.6 V
